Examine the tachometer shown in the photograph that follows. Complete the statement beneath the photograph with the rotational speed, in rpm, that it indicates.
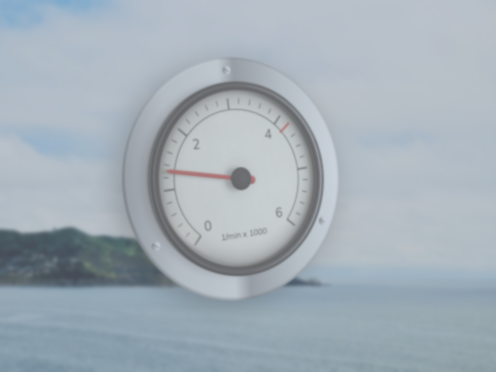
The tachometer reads 1300 rpm
